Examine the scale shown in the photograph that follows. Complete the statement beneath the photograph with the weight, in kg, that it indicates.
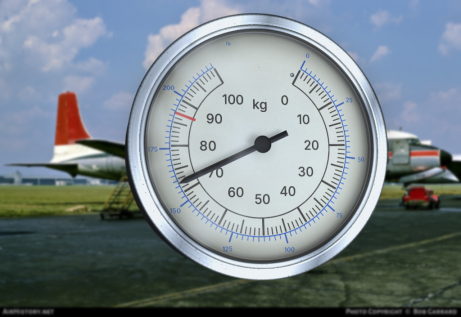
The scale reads 72 kg
